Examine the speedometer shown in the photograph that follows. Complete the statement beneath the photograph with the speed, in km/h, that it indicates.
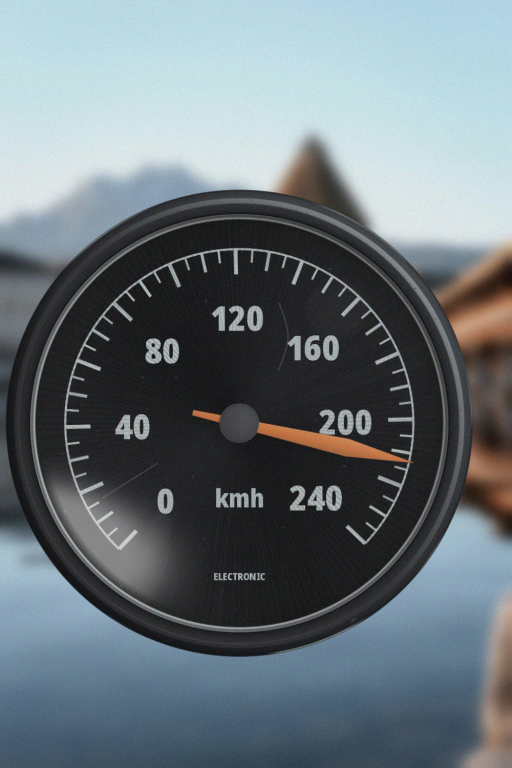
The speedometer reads 212.5 km/h
